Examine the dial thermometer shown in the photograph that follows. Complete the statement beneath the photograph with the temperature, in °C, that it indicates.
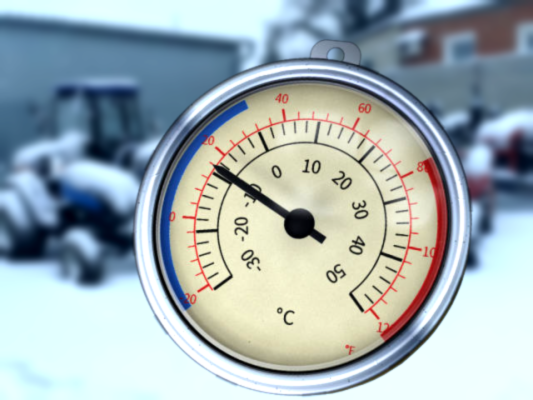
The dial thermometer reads -9 °C
